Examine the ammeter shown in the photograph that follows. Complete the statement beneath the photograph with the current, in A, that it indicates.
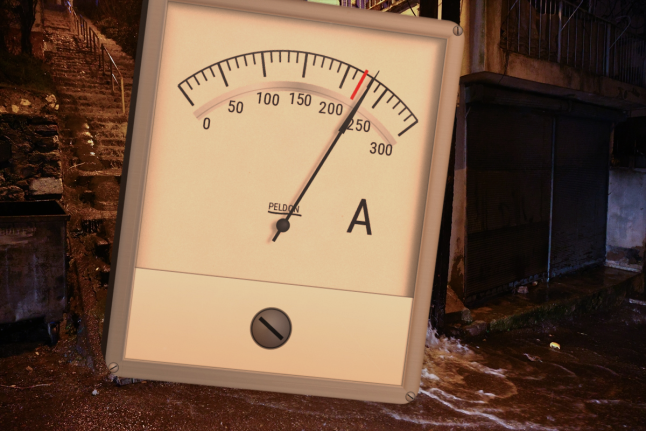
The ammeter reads 230 A
